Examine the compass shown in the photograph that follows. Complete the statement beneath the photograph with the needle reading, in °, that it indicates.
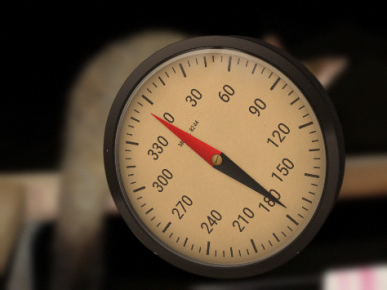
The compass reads 355 °
